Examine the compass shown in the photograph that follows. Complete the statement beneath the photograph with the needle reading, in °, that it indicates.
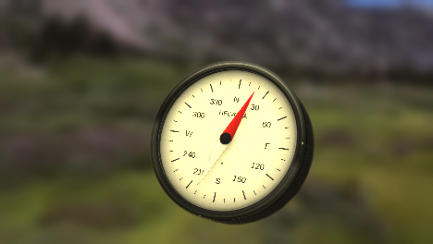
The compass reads 20 °
